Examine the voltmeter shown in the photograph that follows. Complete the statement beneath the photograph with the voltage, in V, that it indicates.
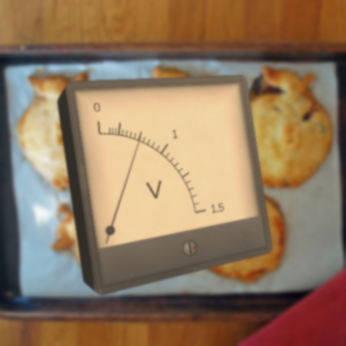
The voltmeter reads 0.75 V
